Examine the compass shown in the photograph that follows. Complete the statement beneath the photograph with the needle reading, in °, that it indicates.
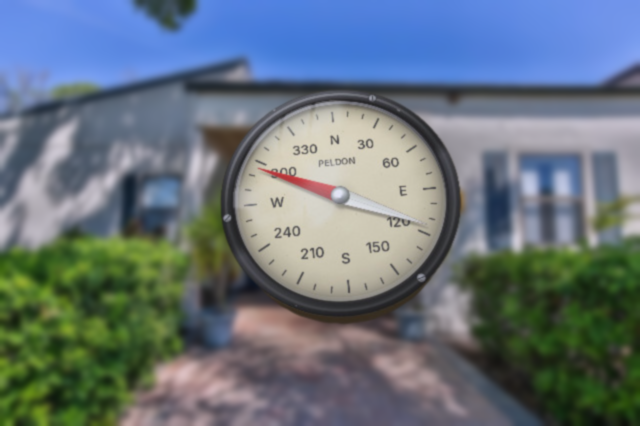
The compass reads 295 °
